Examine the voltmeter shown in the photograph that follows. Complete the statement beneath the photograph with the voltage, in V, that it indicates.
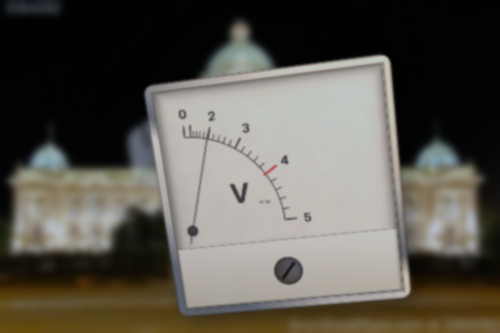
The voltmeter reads 2 V
